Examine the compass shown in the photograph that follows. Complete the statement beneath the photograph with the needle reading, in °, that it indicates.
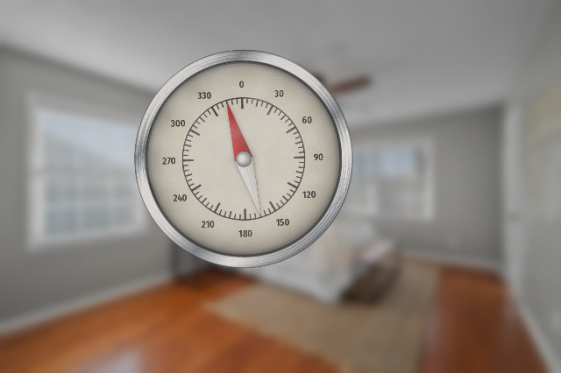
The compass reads 345 °
